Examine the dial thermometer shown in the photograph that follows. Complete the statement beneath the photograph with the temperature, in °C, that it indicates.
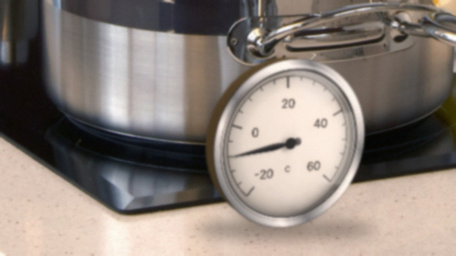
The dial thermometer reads -8 °C
